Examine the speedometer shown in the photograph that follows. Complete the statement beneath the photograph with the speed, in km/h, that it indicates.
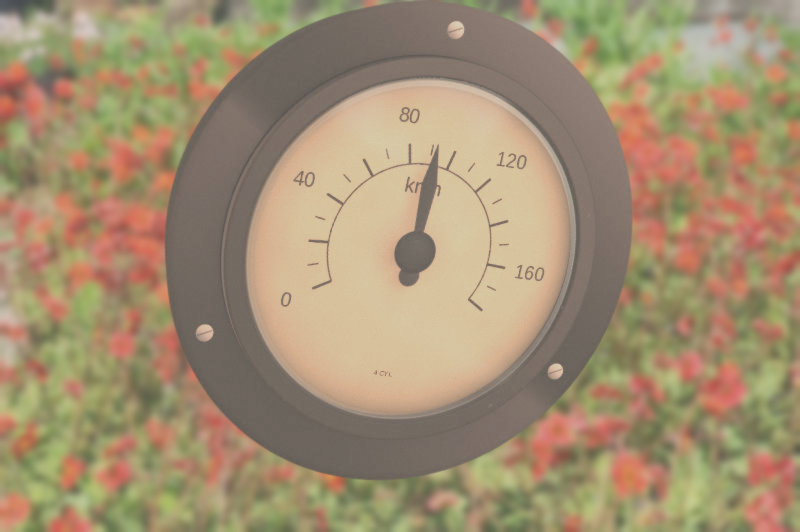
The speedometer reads 90 km/h
